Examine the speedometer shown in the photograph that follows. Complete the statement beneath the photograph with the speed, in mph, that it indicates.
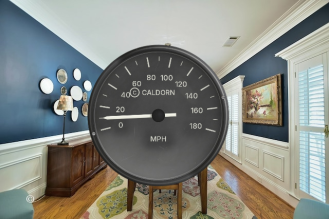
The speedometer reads 10 mph
